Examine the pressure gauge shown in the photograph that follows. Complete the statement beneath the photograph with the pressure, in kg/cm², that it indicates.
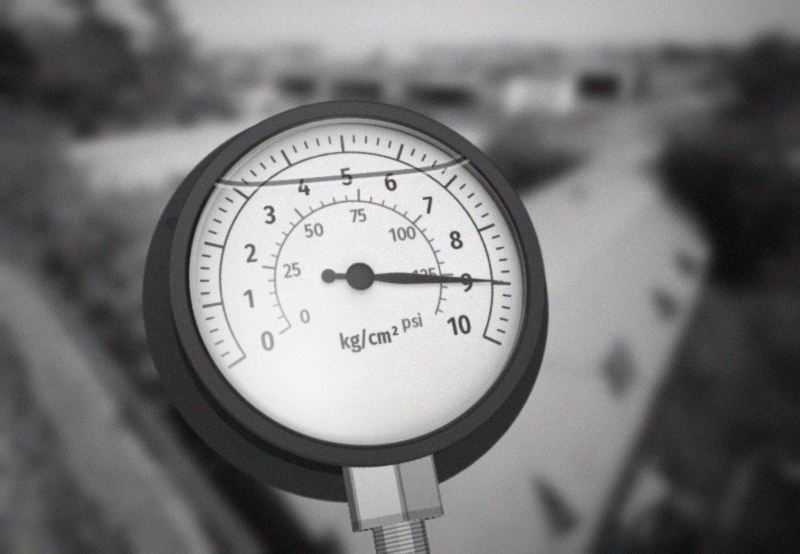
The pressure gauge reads 9 kg/cm²
